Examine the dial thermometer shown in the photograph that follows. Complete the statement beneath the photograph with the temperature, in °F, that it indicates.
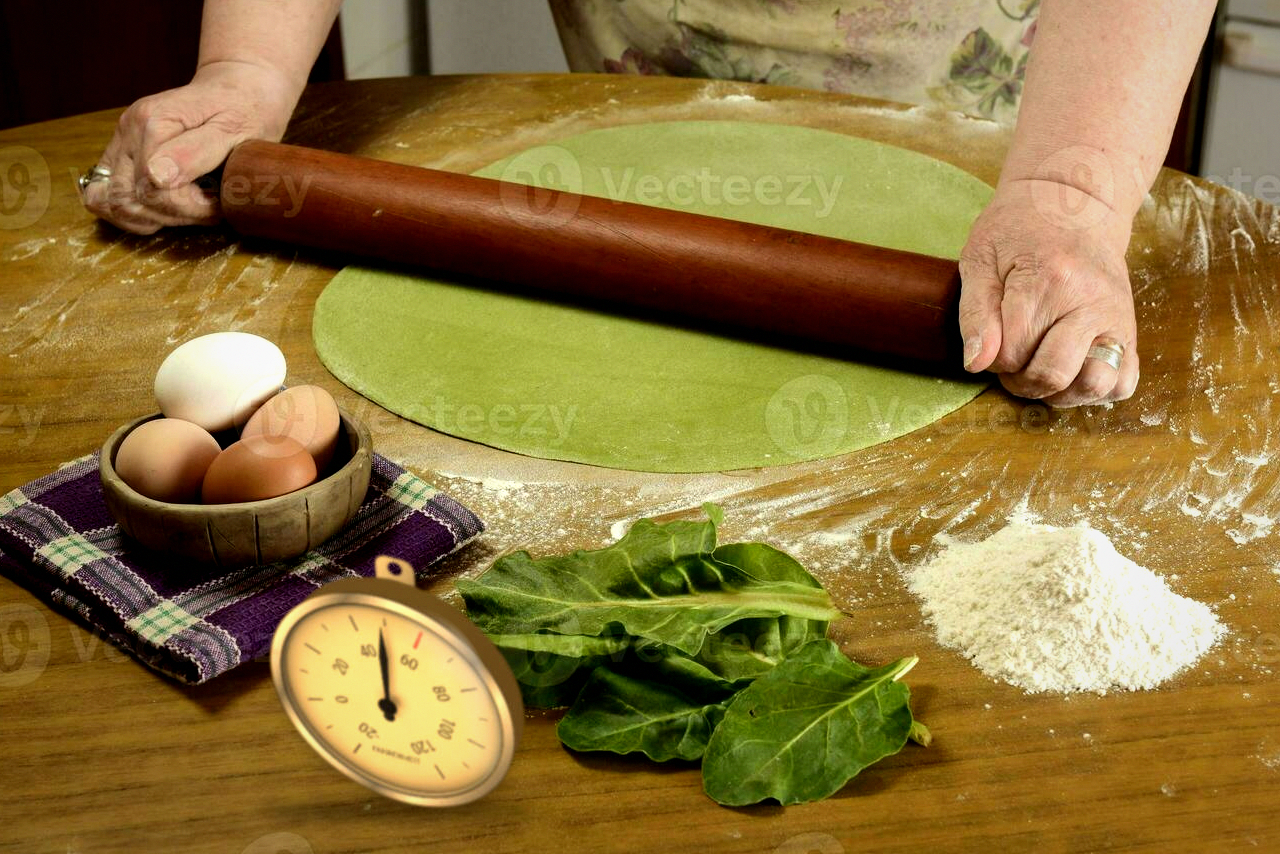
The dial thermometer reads 50 °F
